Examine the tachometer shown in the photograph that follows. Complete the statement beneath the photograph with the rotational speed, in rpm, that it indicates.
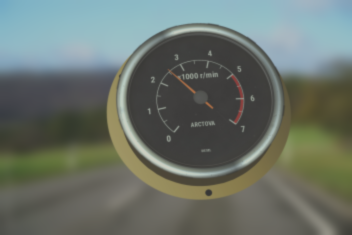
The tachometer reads 2500 rpm
